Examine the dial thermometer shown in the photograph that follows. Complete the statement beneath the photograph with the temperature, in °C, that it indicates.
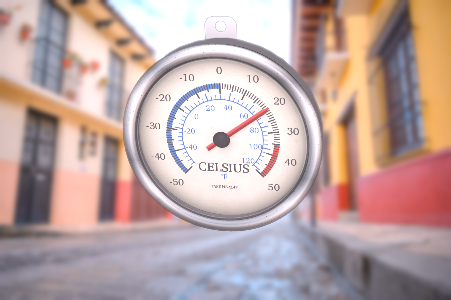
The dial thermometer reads 20 °C
